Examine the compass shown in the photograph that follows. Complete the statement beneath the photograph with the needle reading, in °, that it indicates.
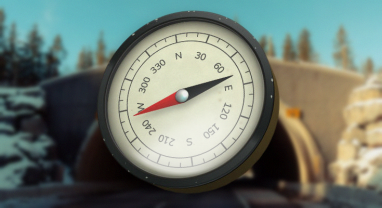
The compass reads 260 °
